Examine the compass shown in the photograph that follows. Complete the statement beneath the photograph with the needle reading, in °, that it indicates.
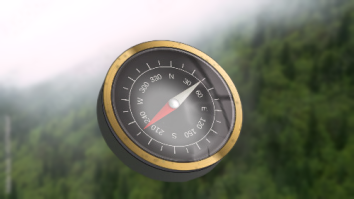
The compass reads 225 °
